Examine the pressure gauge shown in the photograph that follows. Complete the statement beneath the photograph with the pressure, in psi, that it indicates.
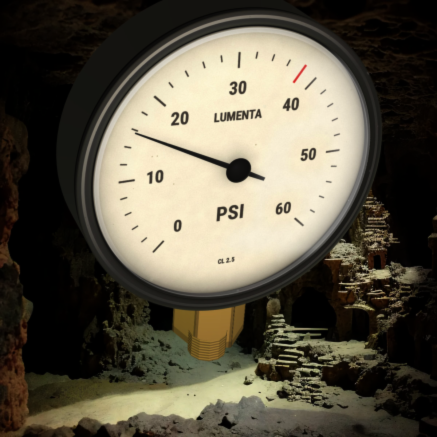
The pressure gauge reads 16 psi
